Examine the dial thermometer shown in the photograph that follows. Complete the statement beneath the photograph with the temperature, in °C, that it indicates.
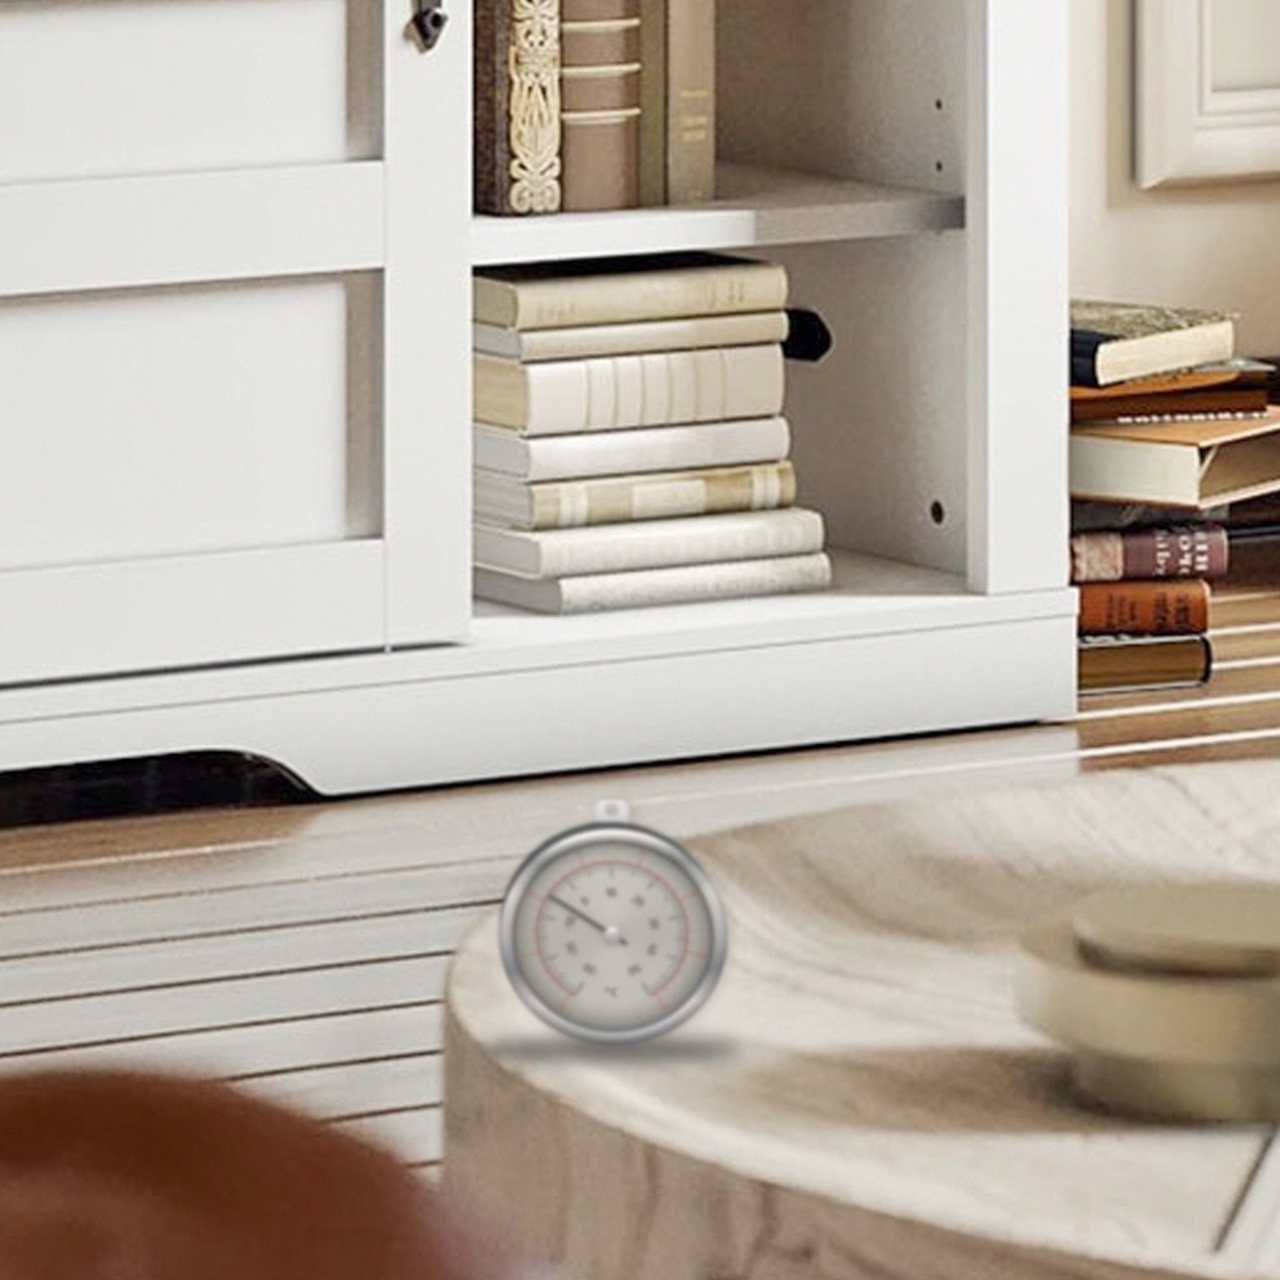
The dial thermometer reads -5 °C
